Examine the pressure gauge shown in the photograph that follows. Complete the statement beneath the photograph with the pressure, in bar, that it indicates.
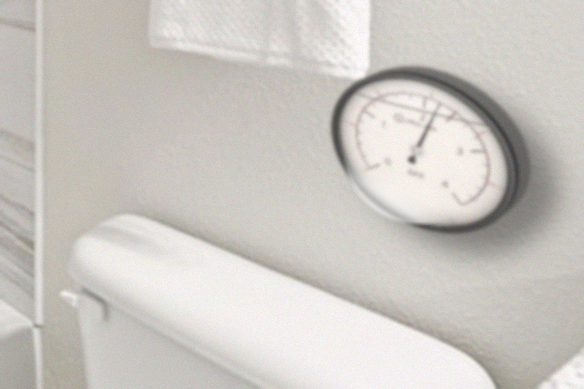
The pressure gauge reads 2.2 bar
